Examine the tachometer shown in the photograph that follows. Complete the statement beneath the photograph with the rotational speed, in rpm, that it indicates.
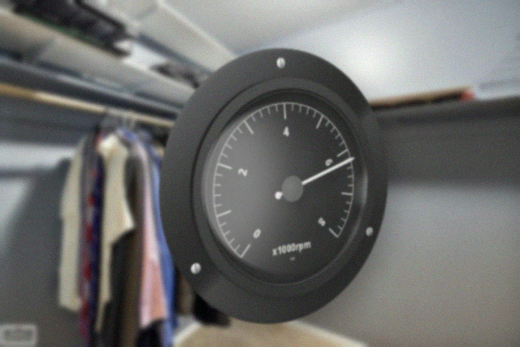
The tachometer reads 6200 rpm
